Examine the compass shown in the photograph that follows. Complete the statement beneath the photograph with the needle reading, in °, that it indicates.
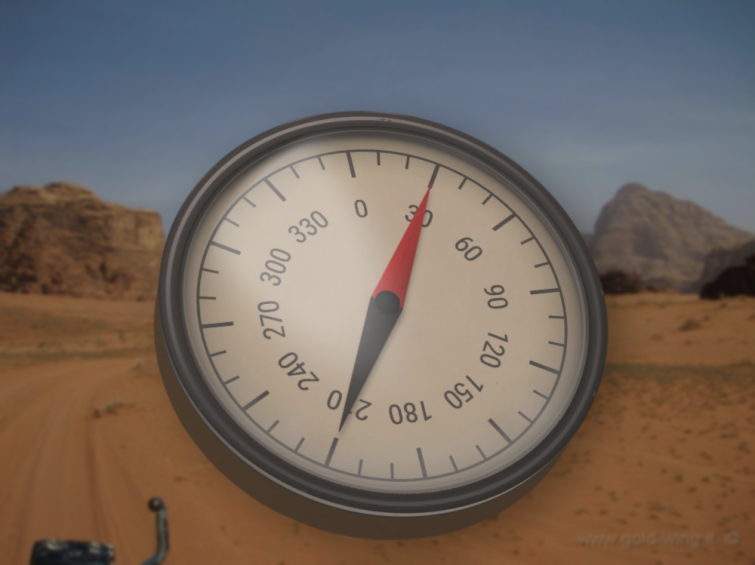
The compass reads 30 °
